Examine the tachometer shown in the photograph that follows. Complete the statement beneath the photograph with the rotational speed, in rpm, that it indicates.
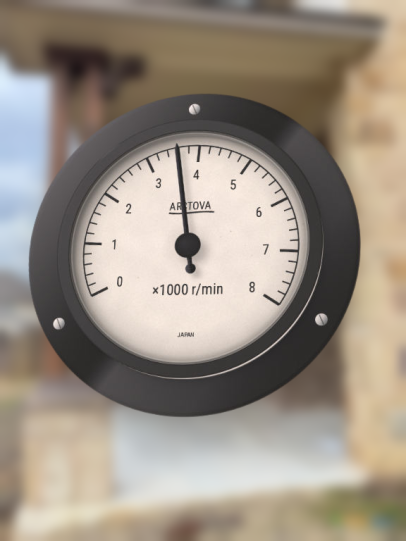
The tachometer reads 3600 rpm
